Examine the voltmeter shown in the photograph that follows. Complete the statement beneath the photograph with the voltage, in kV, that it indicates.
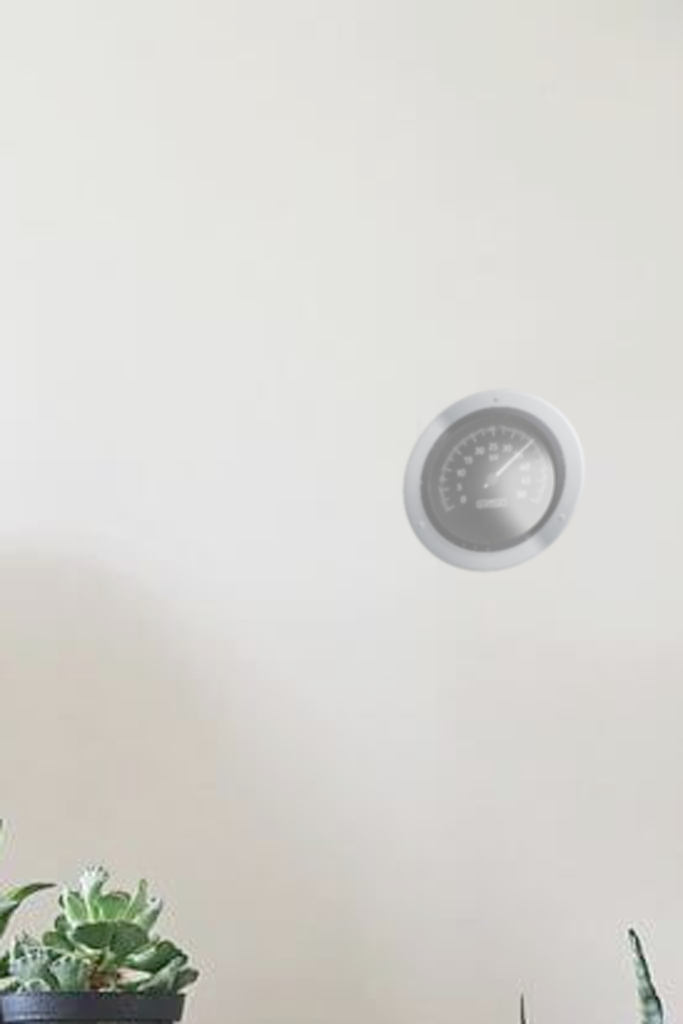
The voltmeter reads 35 kV
